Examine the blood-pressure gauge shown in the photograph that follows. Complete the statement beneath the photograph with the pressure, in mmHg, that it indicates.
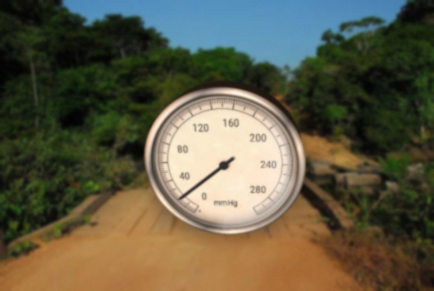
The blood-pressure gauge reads 20 mmHg
